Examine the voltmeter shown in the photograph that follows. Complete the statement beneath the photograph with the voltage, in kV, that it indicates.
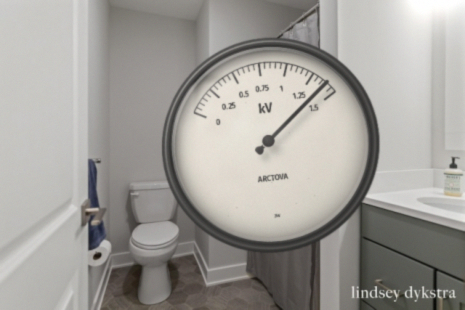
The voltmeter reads 1.4 kV
